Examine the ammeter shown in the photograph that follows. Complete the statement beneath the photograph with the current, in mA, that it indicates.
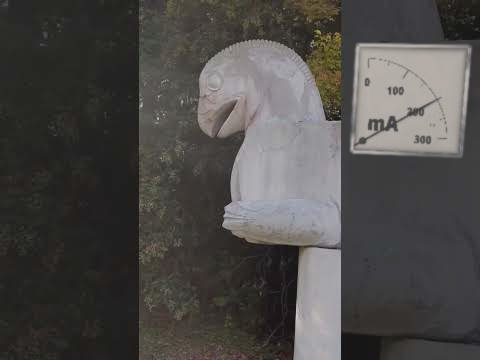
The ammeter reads 200 mA
